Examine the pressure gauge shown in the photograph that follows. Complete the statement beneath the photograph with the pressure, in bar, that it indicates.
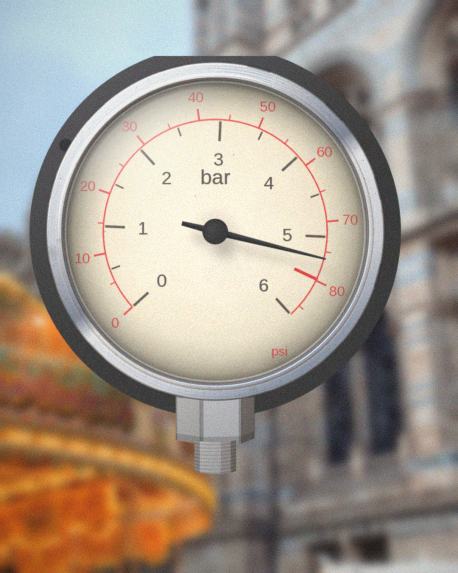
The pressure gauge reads 5.25 bar
